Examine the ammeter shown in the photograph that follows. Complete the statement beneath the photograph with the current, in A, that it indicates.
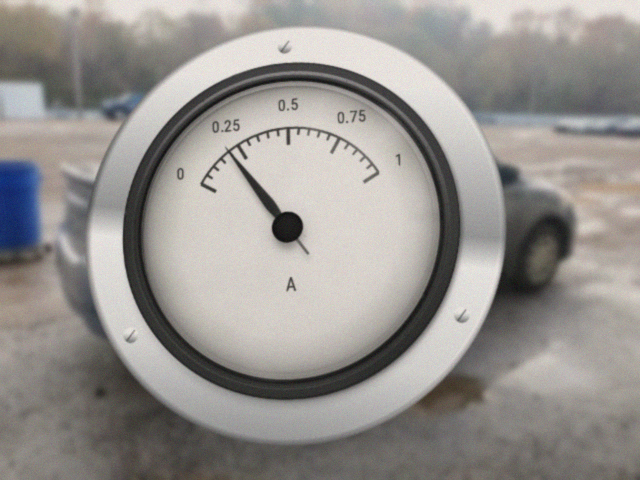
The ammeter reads 0.2 A
